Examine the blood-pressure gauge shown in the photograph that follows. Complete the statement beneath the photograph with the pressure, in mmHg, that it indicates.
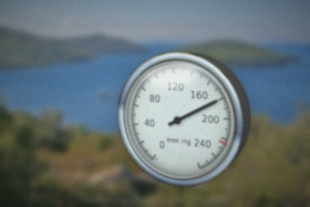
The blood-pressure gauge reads 180 mmHg
